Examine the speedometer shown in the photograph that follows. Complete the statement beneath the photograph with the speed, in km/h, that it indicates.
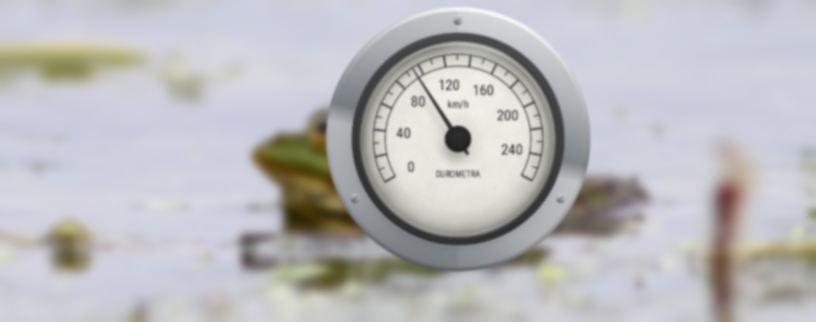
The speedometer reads 95 km/h
